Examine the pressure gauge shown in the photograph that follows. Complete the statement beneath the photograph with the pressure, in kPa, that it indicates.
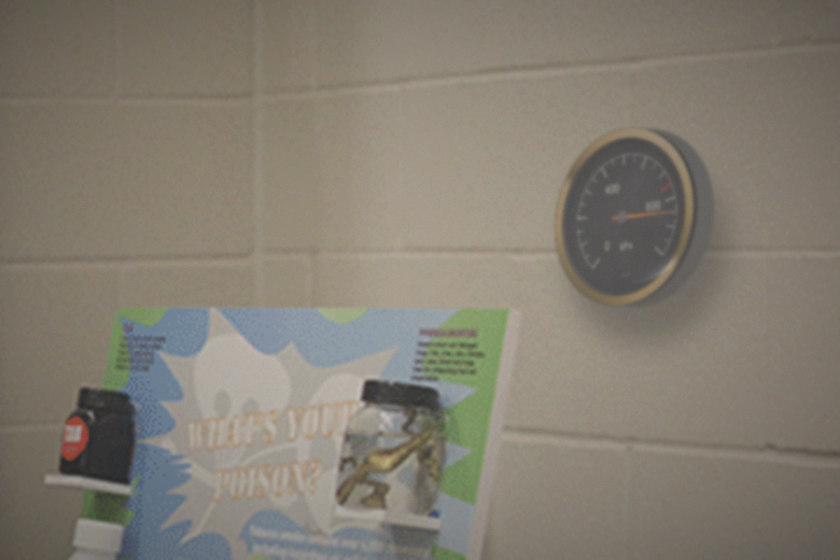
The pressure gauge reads 850 kPa
